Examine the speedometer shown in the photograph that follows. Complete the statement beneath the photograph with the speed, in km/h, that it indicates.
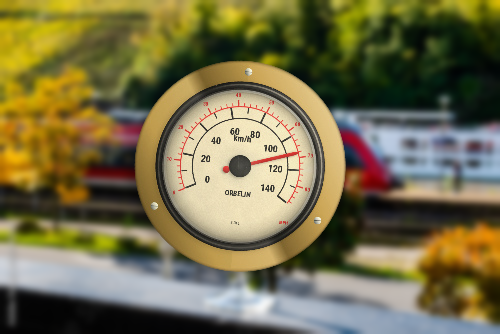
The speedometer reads 110 km/h
